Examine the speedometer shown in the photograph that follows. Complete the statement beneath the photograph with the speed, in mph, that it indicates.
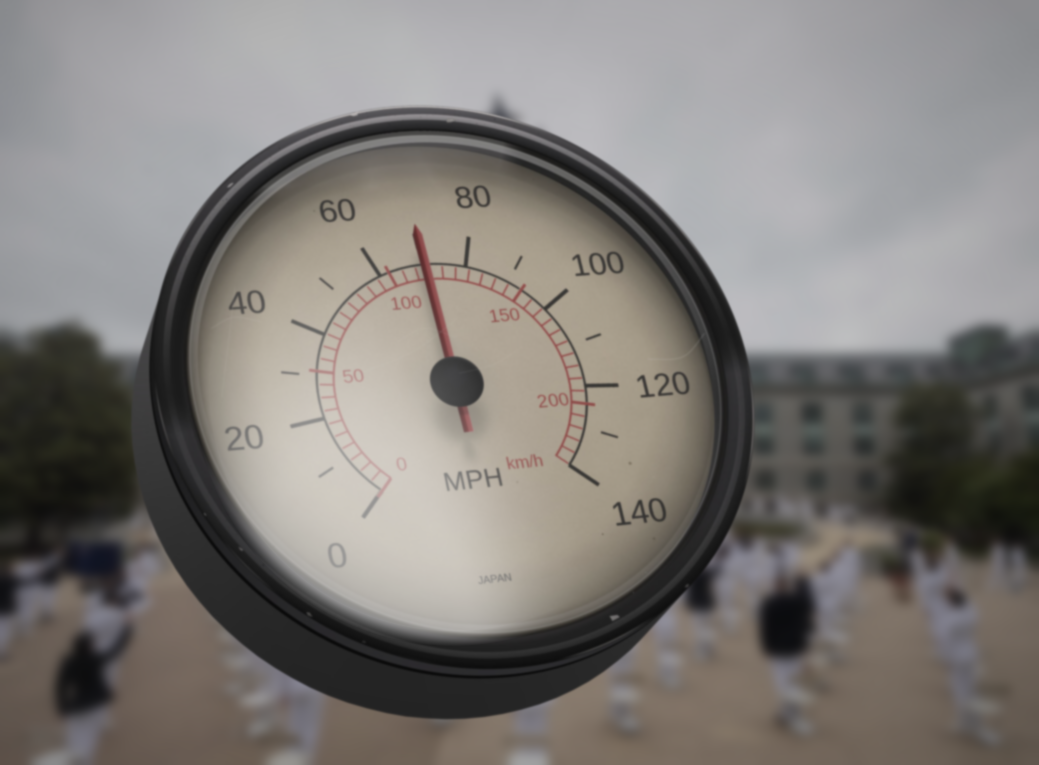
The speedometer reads 70 mph
